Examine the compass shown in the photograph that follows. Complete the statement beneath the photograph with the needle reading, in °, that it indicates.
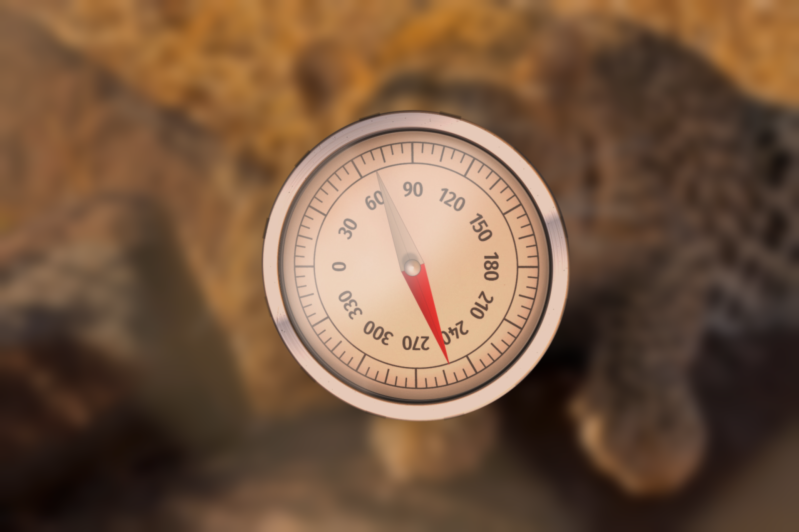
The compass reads 250 °
